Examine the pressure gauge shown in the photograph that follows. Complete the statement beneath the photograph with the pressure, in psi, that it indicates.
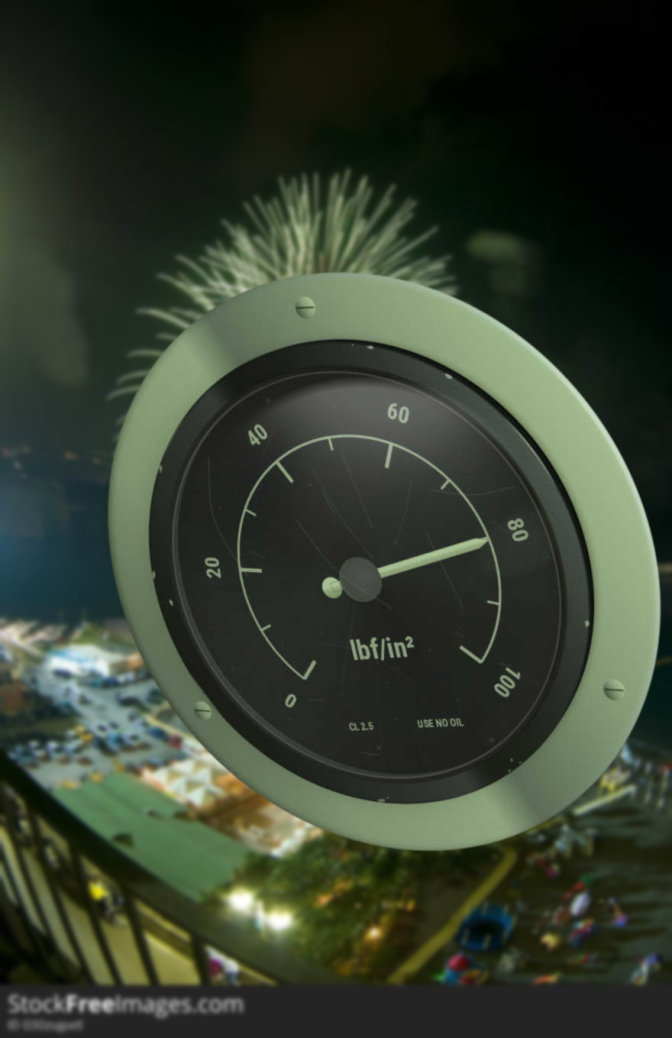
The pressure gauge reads 80 psi
